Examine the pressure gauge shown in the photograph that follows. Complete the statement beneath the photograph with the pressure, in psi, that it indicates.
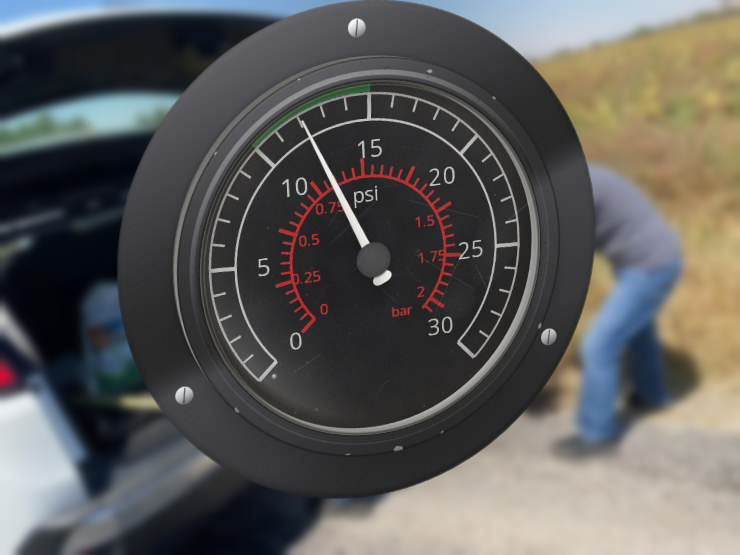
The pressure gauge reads 12 psi
